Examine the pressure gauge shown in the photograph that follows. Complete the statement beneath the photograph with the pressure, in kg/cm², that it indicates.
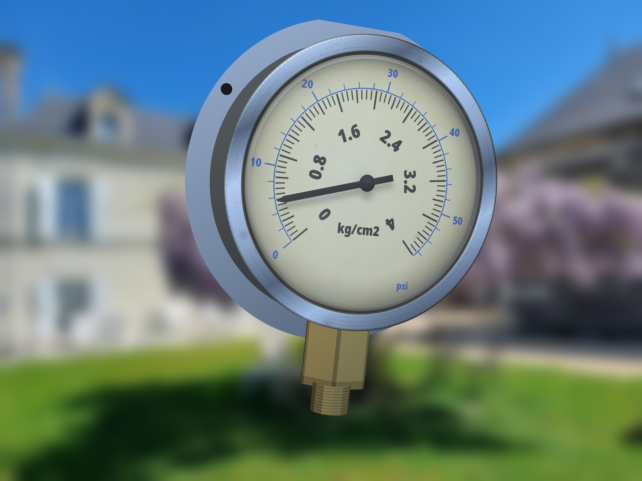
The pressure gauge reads 0.4 kg/cm²
